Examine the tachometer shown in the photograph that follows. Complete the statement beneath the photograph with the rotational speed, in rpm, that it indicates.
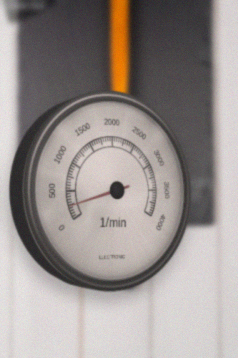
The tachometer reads 250 rpm
